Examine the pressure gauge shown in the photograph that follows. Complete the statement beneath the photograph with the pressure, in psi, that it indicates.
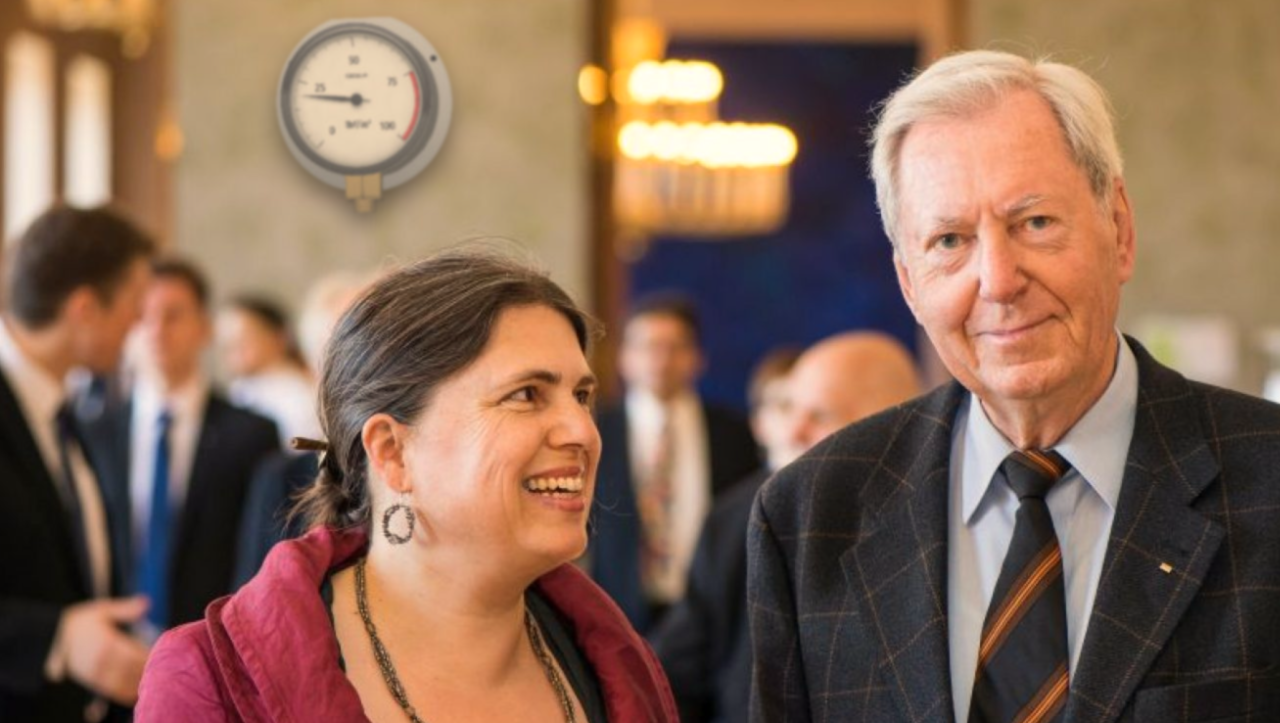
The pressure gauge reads 20 psi
